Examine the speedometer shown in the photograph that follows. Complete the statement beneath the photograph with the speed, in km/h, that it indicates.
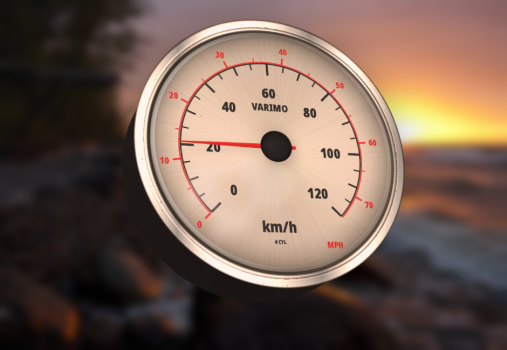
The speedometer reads 20 km/h
